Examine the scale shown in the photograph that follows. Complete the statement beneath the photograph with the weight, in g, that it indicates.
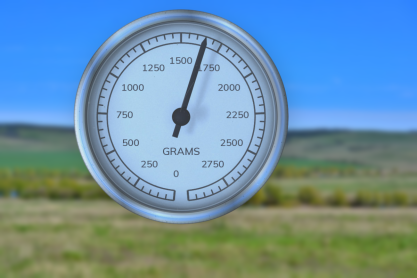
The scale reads 1650 g
